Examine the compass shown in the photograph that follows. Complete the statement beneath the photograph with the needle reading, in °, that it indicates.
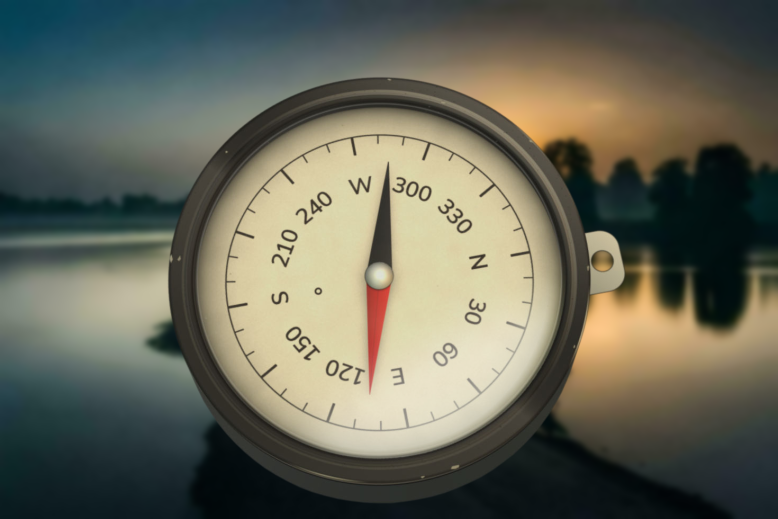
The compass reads 105 °
